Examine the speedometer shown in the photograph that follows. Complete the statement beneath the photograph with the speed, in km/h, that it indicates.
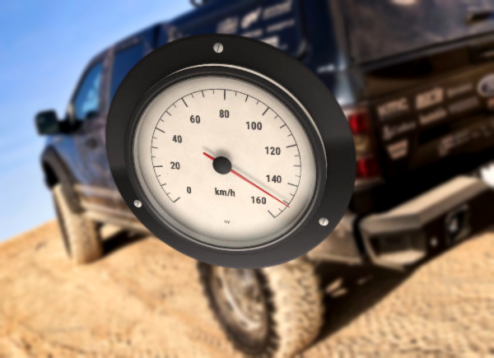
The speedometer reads 150 km/h
